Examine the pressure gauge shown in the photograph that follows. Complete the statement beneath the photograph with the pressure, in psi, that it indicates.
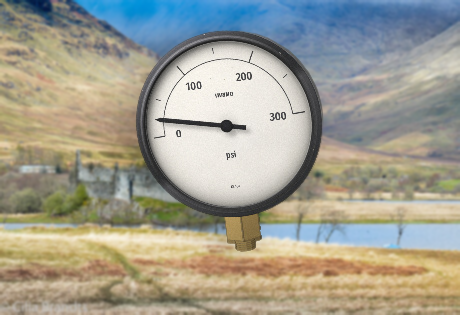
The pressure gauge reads 25 psi
